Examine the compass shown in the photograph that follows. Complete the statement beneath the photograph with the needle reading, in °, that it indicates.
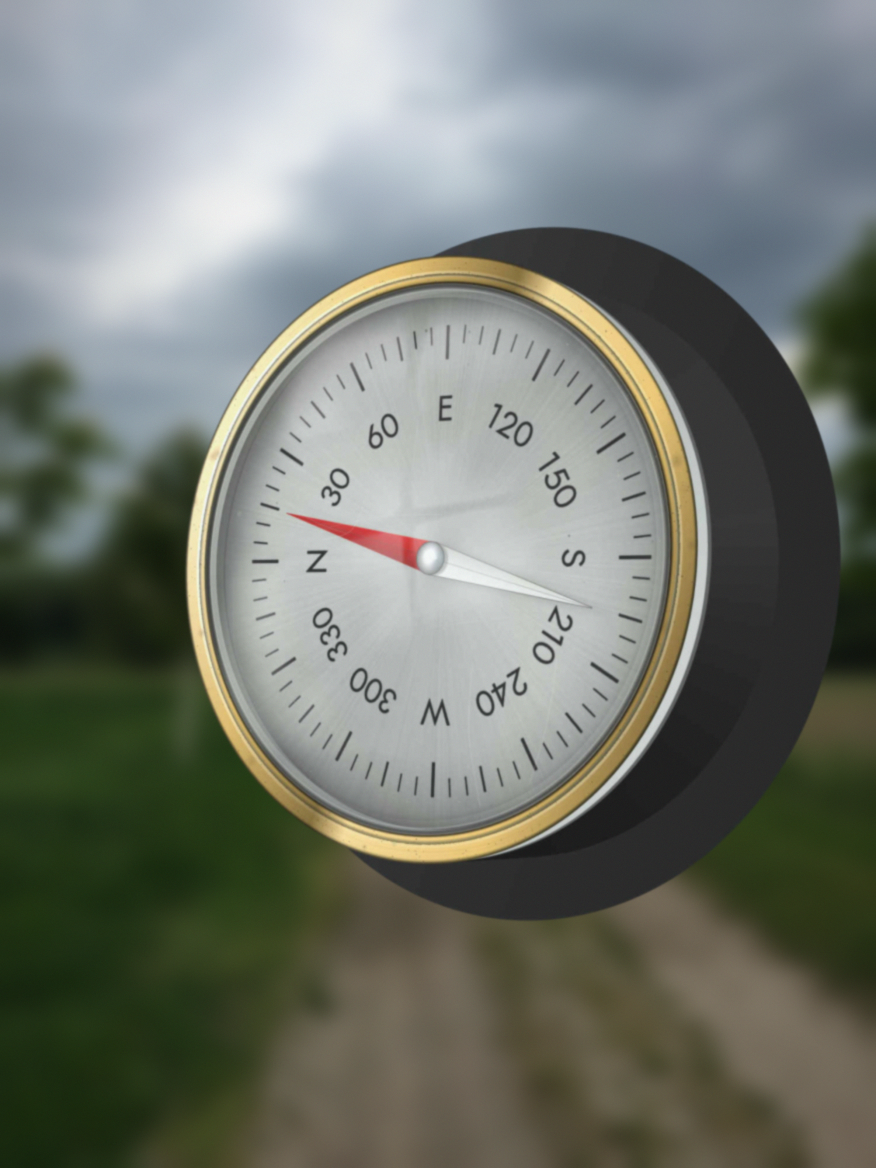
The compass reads 15 °
